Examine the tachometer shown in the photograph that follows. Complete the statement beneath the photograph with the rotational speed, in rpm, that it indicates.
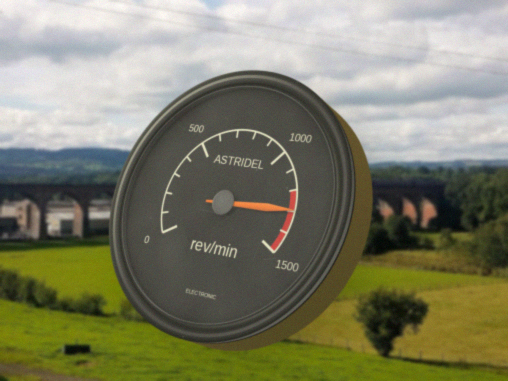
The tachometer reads 1300 rpm
